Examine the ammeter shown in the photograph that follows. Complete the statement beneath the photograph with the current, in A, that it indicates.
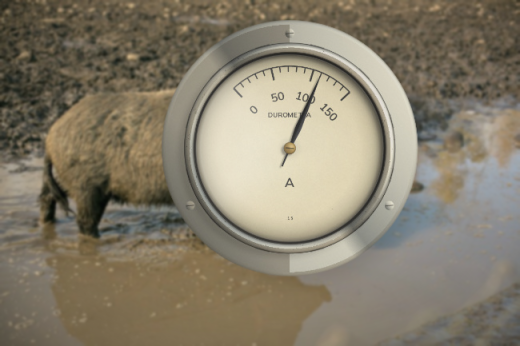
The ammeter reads 110 A
